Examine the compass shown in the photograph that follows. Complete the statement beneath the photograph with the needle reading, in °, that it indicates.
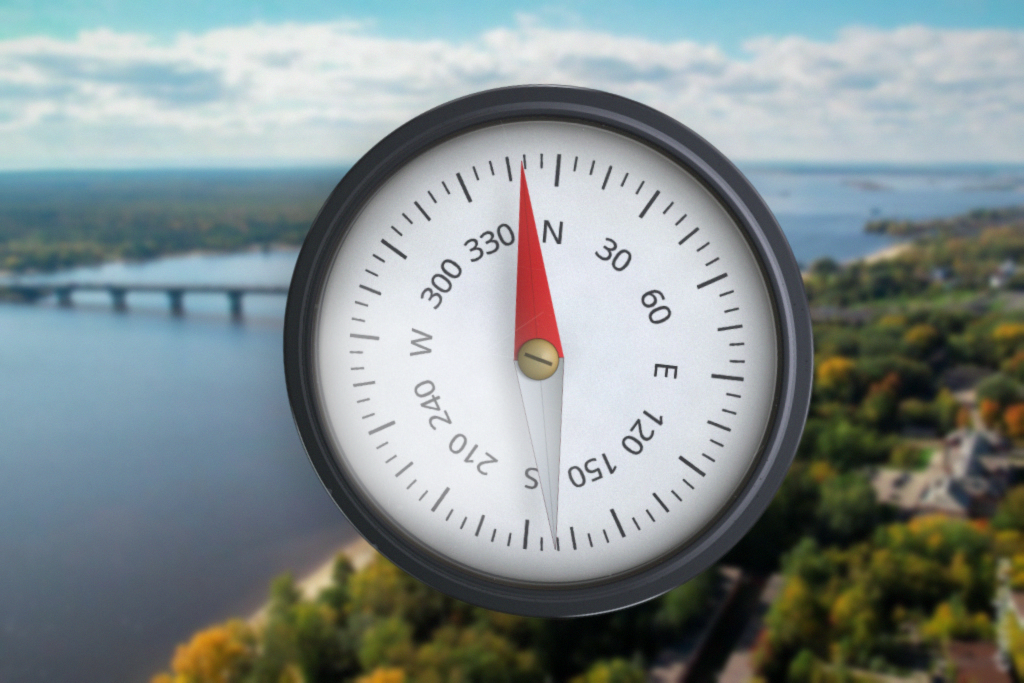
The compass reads 350 °
